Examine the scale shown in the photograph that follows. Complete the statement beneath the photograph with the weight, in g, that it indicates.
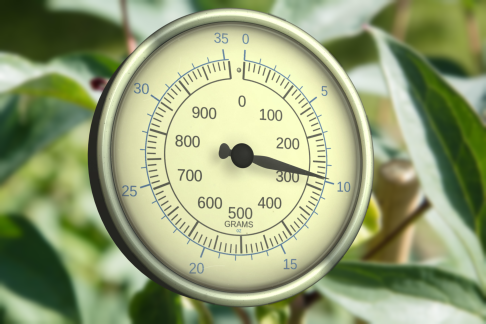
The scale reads 280 g
